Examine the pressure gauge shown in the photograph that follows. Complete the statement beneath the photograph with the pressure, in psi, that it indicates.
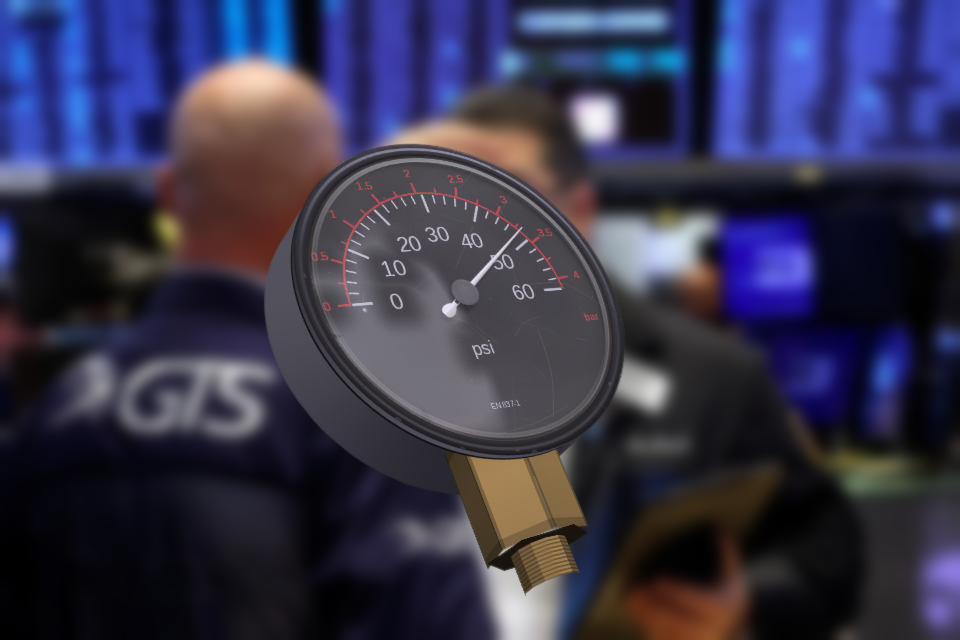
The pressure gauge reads 48 psi
